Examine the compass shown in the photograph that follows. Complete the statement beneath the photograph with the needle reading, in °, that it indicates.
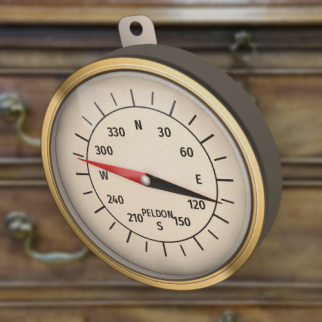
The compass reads 285 °
